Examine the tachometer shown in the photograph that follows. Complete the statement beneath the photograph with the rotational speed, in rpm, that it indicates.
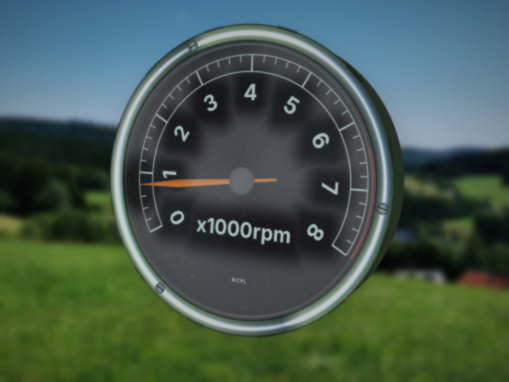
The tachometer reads 800 rpm
